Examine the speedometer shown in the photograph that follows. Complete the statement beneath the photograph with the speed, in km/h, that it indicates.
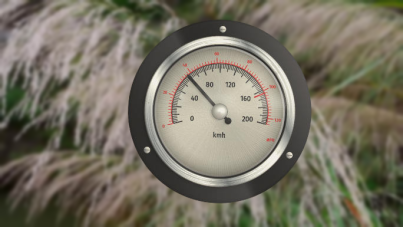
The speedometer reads 60 km/h
